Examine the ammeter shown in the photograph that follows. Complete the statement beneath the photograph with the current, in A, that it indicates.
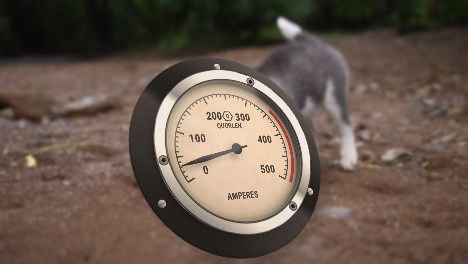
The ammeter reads 30 A
